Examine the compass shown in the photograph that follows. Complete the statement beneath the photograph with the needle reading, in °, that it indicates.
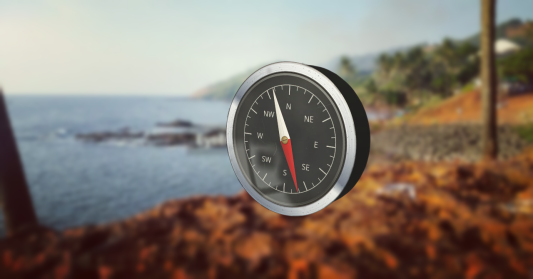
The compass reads 160 °
